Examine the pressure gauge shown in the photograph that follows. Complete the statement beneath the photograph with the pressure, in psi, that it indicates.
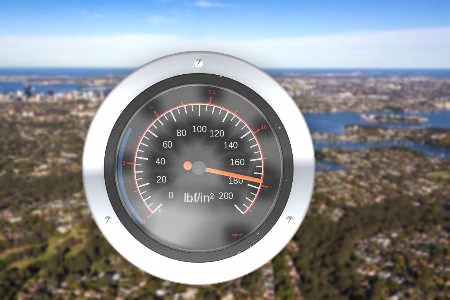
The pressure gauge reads 175 psi
